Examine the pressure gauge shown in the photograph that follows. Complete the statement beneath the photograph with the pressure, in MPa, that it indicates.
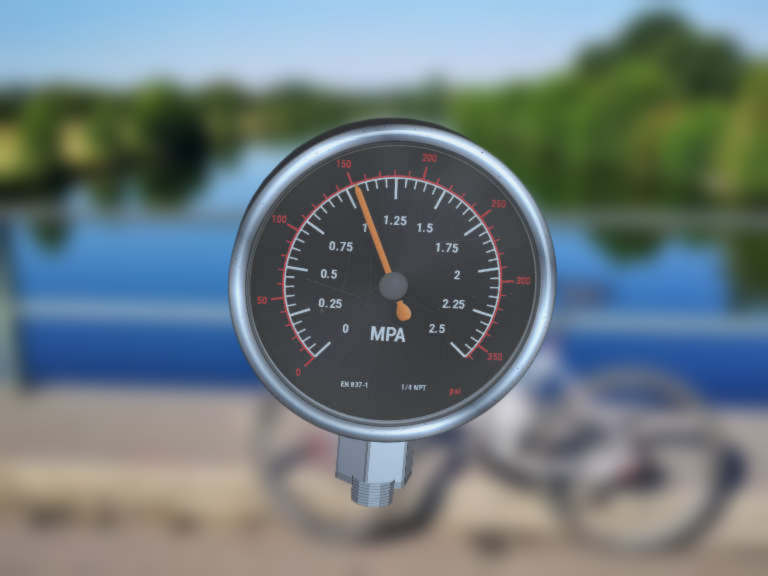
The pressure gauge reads 1.05 MPa
